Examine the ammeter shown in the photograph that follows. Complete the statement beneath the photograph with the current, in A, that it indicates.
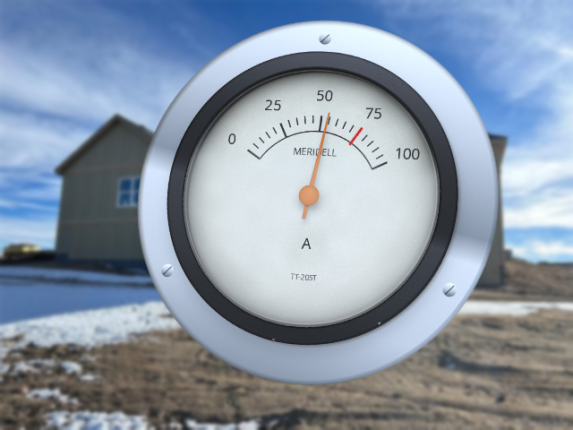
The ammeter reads 55 A
